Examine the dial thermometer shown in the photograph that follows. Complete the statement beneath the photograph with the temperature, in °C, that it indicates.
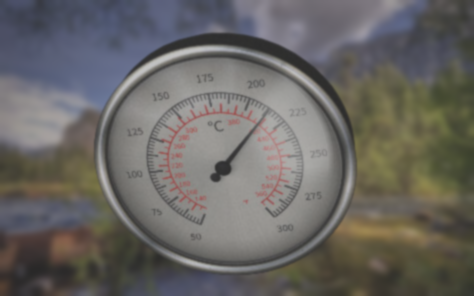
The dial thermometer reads 212.5 °C
